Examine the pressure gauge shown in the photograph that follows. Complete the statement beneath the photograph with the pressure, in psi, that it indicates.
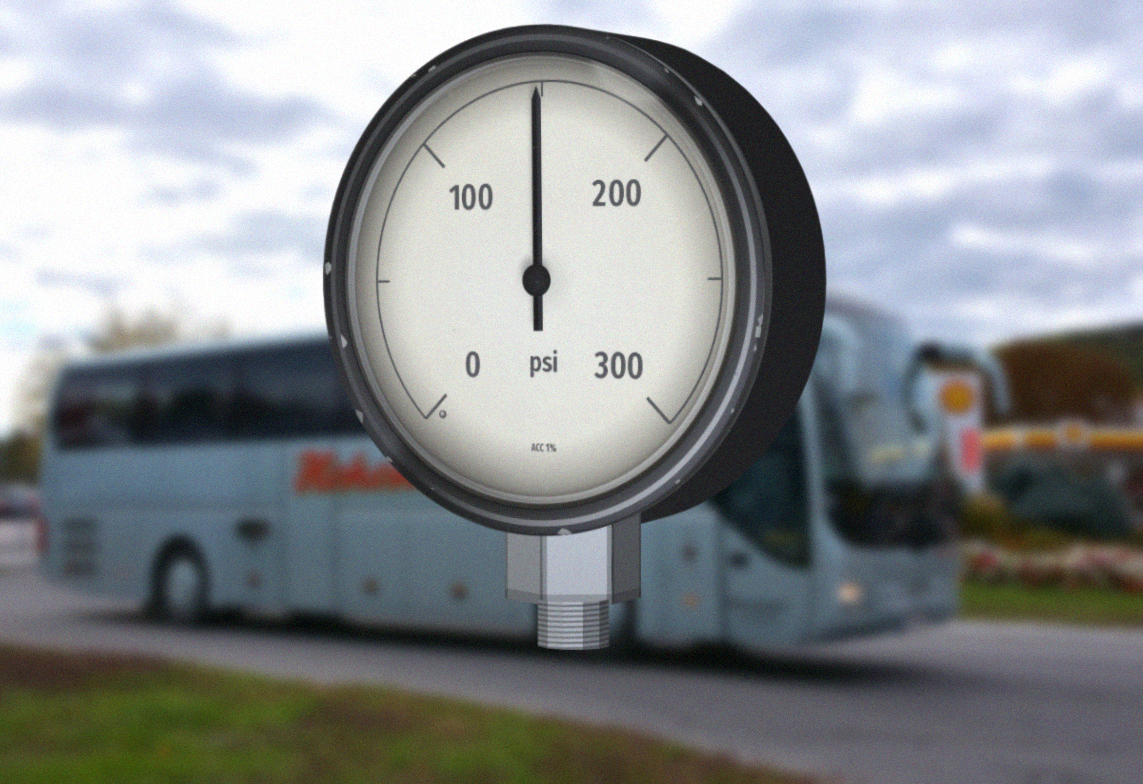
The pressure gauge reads 150 psi
